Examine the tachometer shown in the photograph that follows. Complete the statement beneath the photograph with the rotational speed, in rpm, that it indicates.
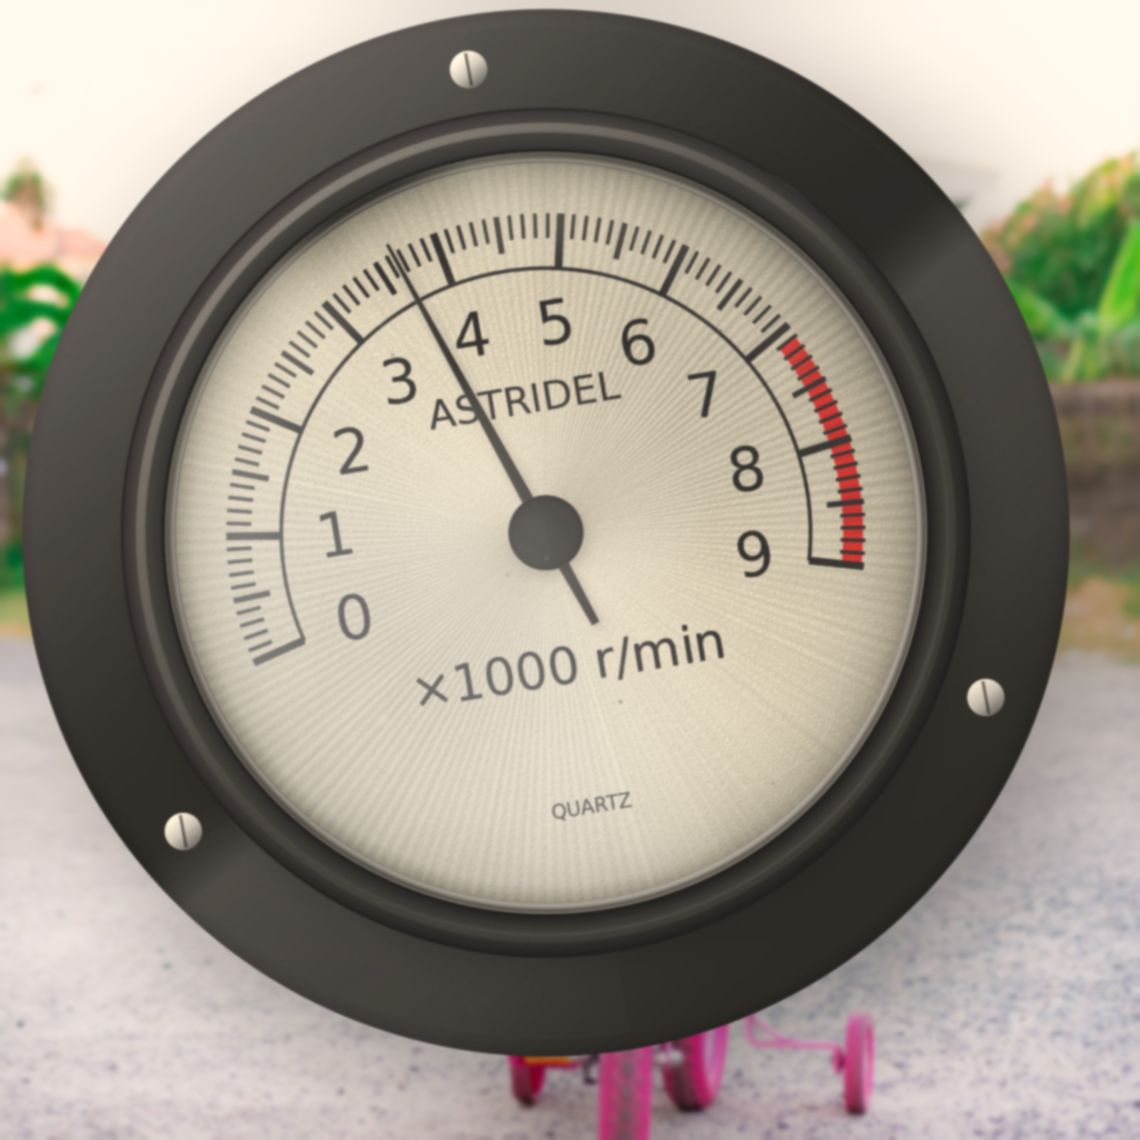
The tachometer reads 3650 rpm
